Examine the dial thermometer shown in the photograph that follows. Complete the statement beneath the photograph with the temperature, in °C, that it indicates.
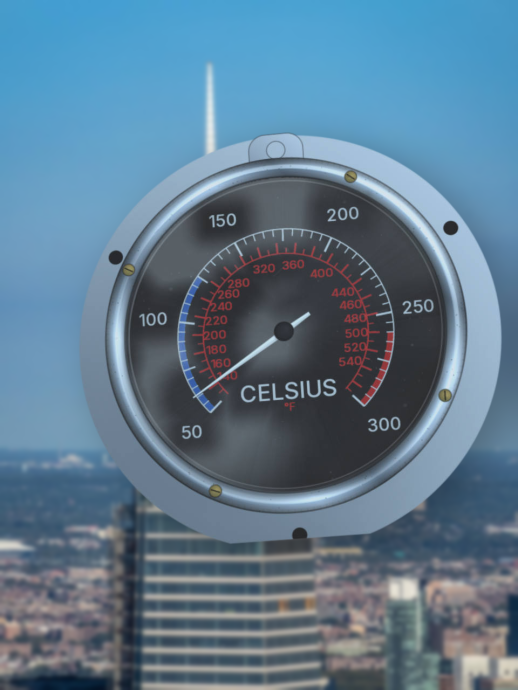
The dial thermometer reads 60 °C
